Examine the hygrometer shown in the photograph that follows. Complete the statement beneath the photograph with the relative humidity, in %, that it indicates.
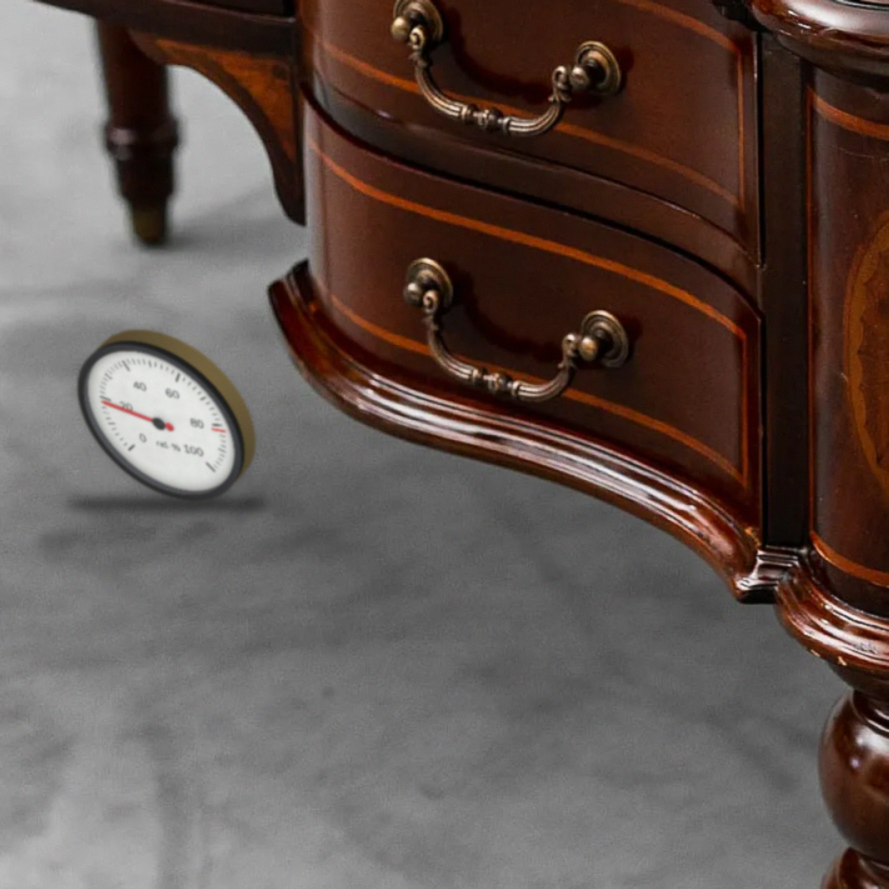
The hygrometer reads 20 %
